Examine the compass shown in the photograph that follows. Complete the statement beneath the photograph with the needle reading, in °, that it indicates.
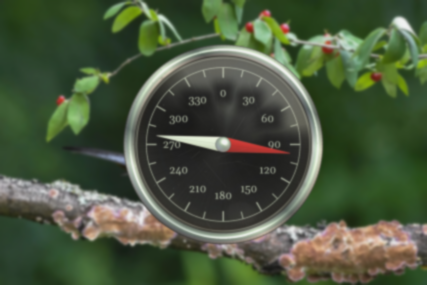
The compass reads 97.5 °
